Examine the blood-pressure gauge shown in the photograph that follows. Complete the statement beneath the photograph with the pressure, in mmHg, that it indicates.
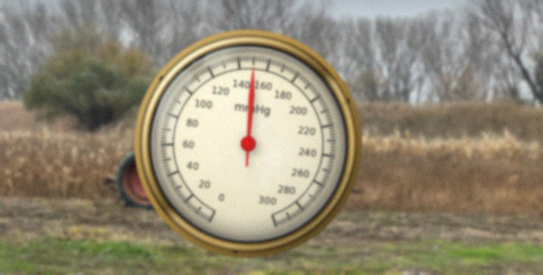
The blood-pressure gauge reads 150 mmHg
